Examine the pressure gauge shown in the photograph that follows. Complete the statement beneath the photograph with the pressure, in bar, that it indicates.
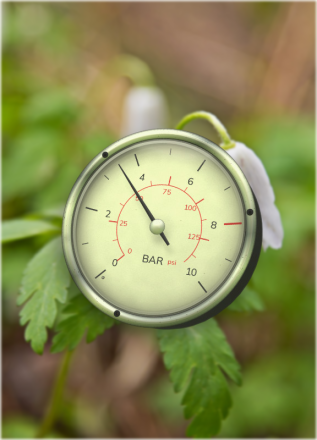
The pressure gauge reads 3.5 bar
